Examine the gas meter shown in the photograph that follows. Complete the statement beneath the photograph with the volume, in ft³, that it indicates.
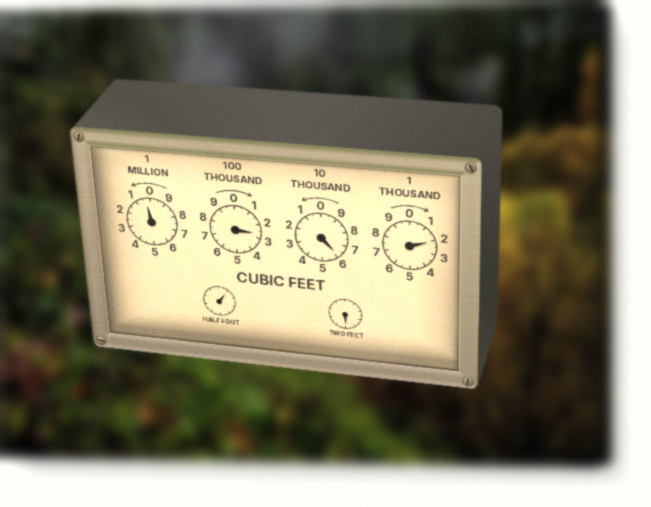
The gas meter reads 26200 ft³
